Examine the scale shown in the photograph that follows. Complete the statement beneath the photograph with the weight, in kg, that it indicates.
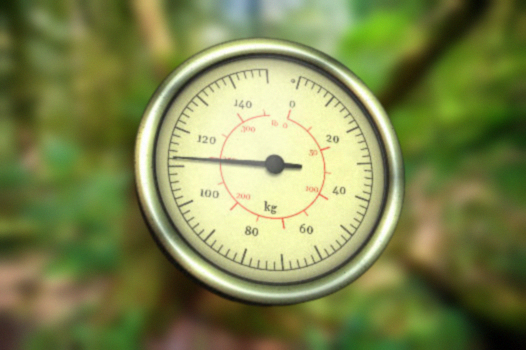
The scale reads 112 kg
